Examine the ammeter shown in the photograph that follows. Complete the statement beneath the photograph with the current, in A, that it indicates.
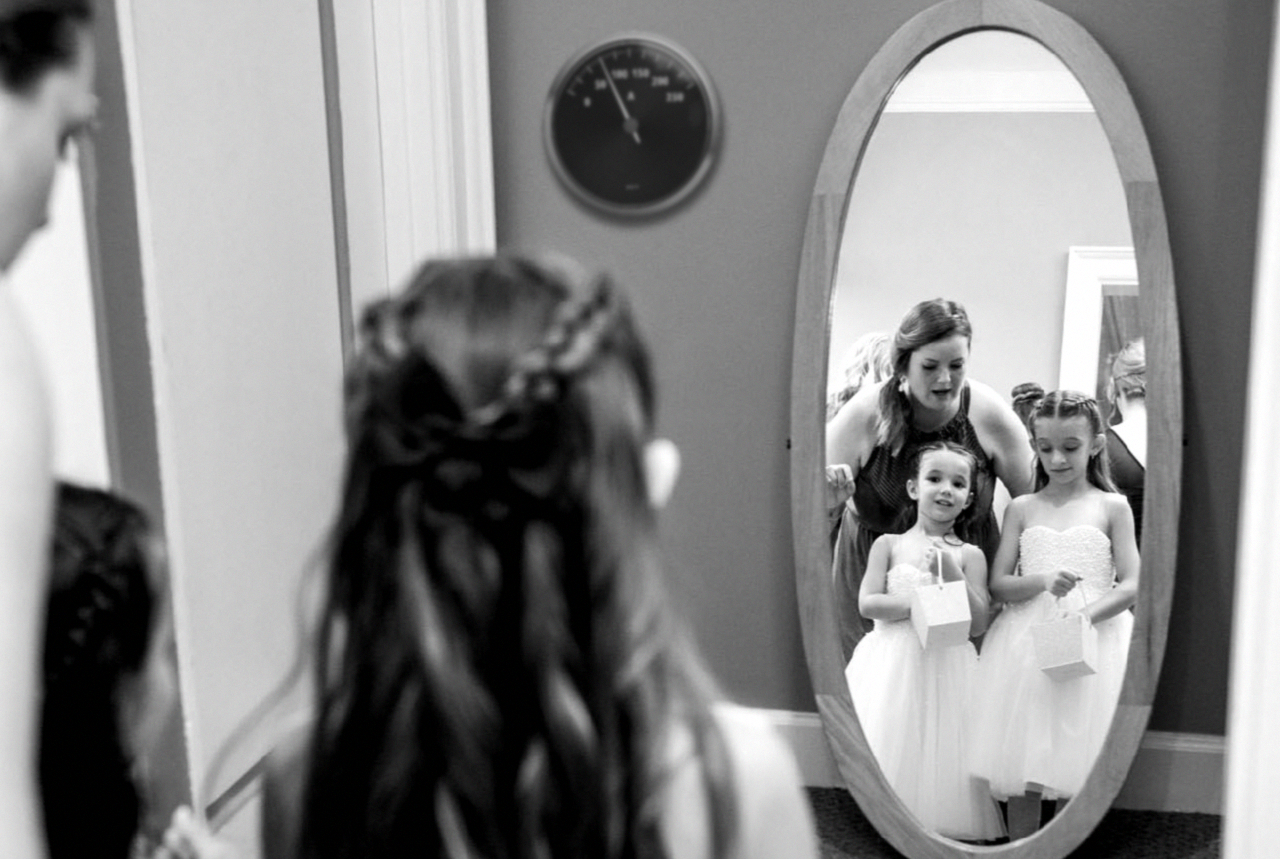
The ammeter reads 75 A
